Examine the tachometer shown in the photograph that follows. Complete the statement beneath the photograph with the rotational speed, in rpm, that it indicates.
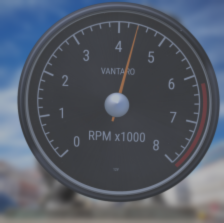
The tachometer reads 4400 rpm
